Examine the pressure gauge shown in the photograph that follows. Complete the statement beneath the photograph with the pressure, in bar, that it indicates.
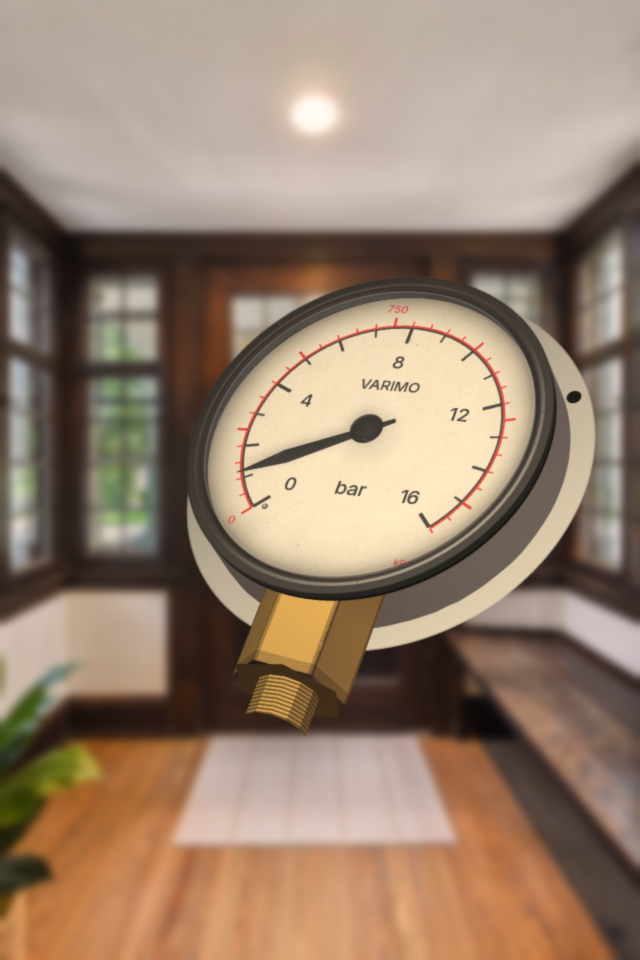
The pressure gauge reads 1 bar
